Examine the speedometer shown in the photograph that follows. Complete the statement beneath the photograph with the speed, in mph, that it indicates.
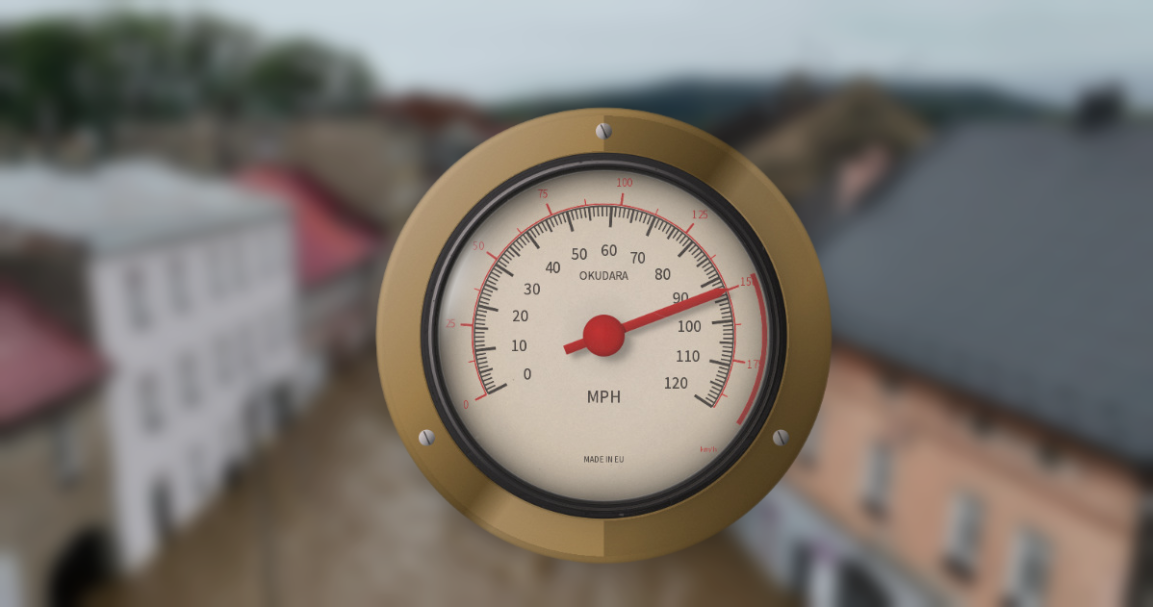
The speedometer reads 93 mph
